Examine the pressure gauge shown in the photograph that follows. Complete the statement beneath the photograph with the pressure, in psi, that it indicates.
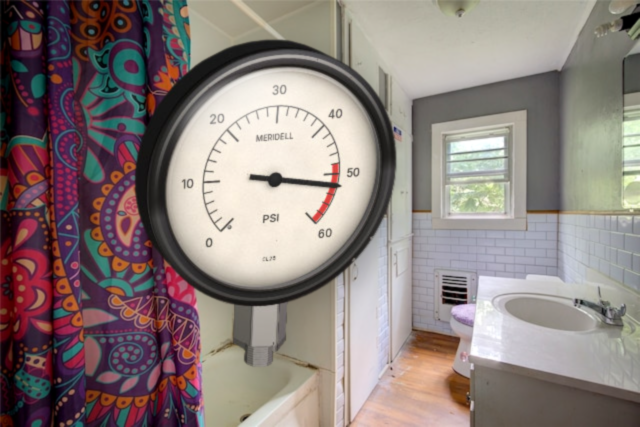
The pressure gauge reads 52 psi
